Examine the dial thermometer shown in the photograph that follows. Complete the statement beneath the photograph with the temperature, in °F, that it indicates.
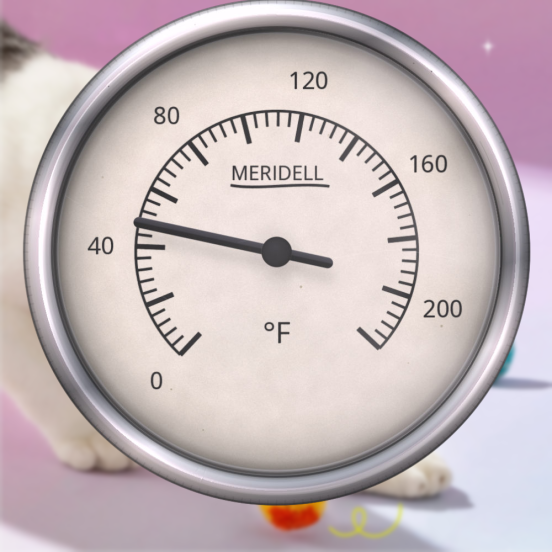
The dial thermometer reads 48 °F
